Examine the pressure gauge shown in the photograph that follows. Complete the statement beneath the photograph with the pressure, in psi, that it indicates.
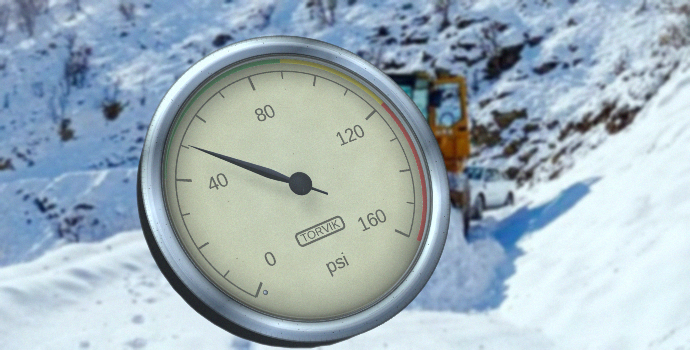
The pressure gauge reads 50 psi
